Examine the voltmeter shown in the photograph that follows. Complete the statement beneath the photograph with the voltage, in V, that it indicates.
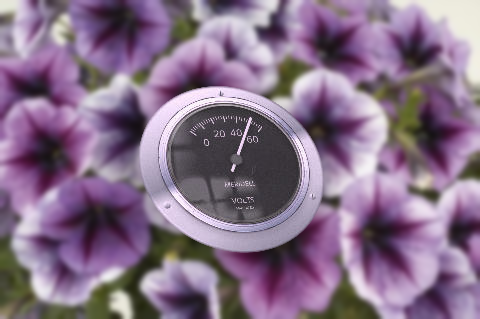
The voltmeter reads 50 V
